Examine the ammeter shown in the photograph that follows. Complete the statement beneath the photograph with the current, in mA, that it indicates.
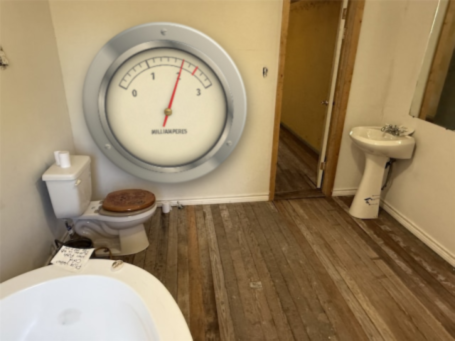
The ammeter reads 2 mA
